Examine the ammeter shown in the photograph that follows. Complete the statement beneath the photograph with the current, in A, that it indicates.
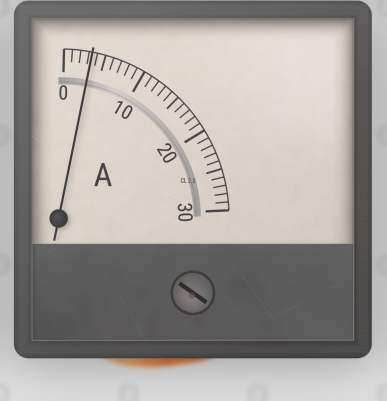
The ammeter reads 3.5 A
